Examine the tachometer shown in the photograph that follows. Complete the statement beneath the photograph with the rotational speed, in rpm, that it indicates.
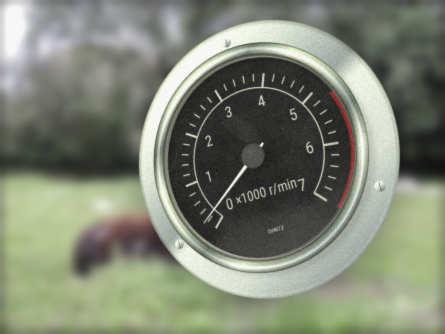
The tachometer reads 200 rpm
